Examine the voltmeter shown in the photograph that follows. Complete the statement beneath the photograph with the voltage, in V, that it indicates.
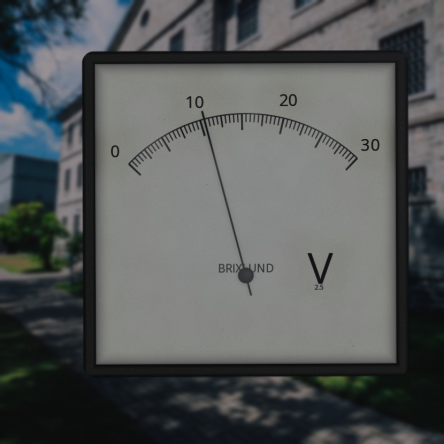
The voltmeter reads 10.5 V
